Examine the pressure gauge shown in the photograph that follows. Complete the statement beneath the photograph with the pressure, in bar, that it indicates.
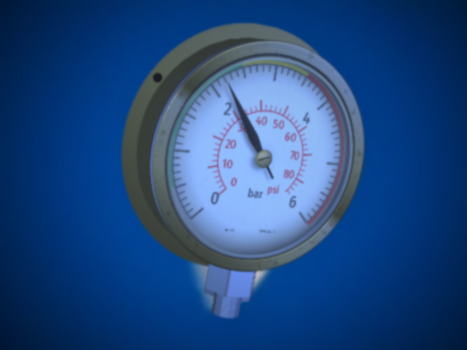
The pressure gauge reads 2.2 bar
